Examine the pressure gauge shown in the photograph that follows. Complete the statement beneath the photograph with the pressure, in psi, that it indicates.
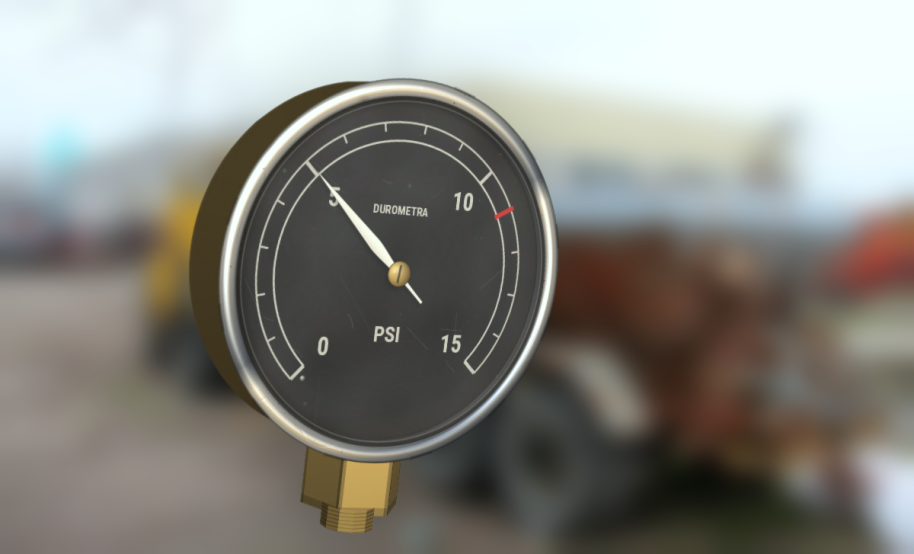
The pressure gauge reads 5 psi
